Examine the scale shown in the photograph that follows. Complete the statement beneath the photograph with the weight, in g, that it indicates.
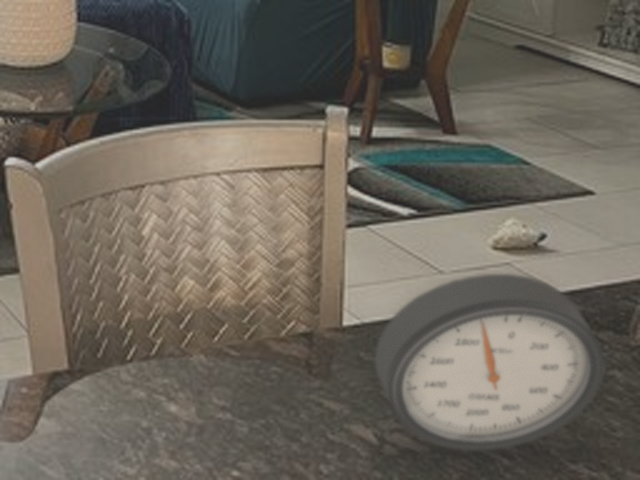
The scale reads 1900 g
